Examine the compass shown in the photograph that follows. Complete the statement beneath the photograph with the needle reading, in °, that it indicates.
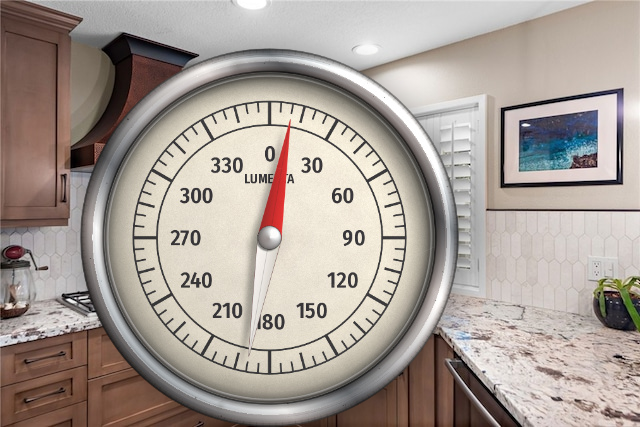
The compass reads 10 °
